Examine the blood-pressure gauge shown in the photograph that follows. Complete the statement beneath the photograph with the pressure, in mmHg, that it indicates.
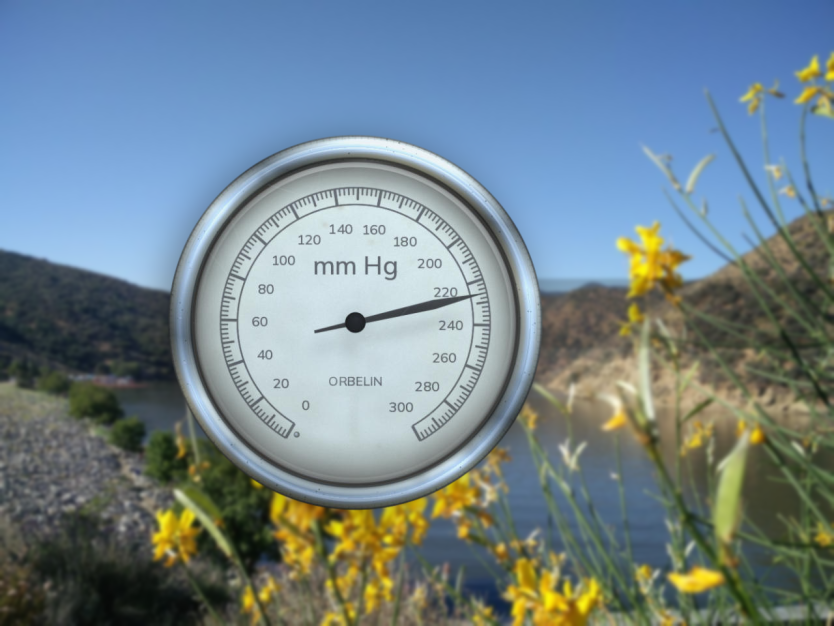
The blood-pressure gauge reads 226 mmHg
